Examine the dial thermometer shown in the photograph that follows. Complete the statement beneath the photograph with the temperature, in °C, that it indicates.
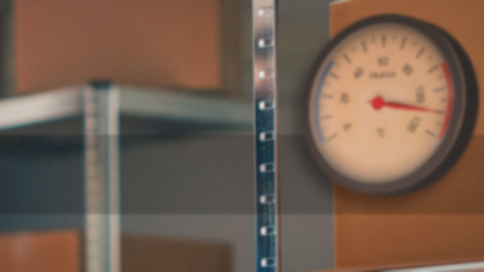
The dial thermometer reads 110 °C
